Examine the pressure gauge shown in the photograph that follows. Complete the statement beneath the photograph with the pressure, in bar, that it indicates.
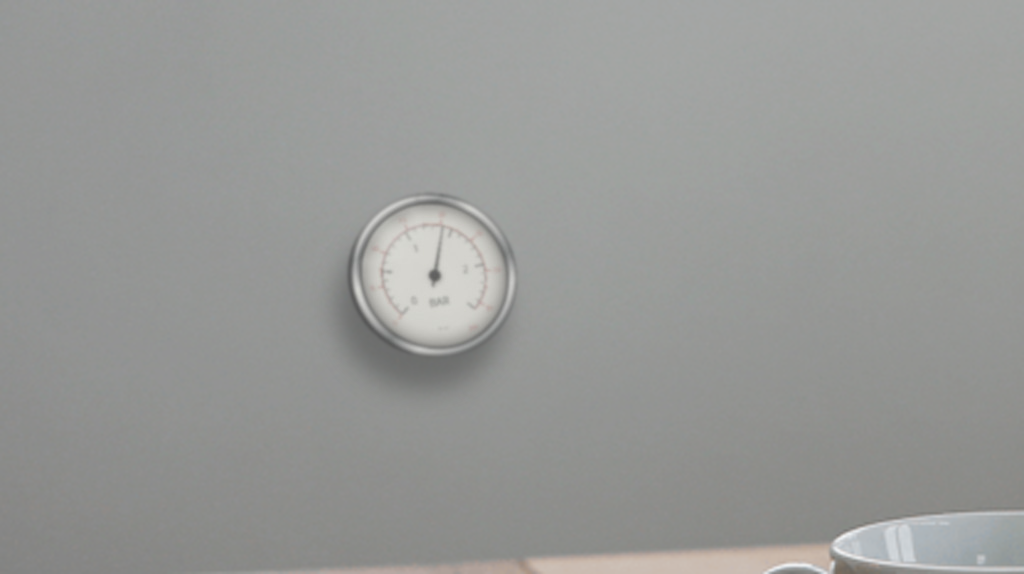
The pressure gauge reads 1.4 bar
